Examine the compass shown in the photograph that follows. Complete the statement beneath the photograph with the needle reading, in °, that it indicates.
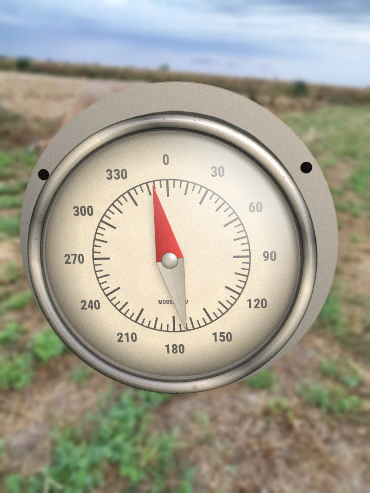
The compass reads 350 °
